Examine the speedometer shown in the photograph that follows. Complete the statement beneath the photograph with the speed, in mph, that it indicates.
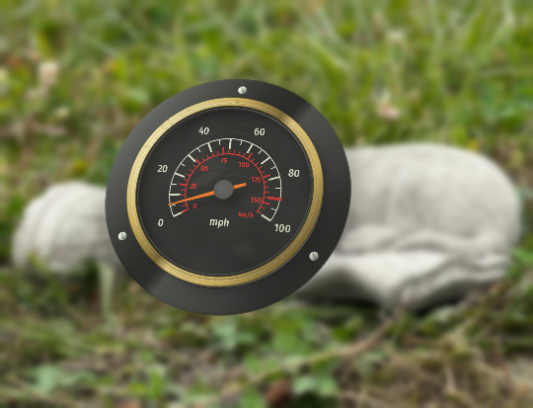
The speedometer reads 5 mph
